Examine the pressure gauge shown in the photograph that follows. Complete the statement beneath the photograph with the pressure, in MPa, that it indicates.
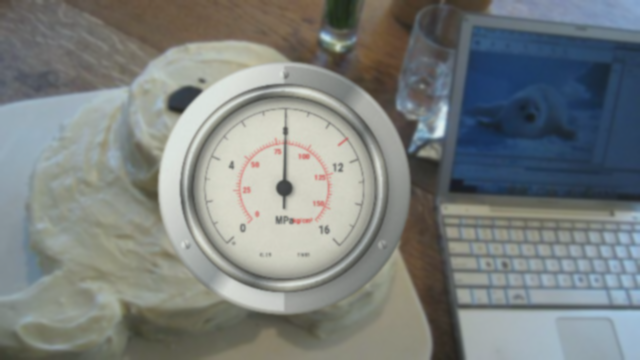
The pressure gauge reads 8 MPa
